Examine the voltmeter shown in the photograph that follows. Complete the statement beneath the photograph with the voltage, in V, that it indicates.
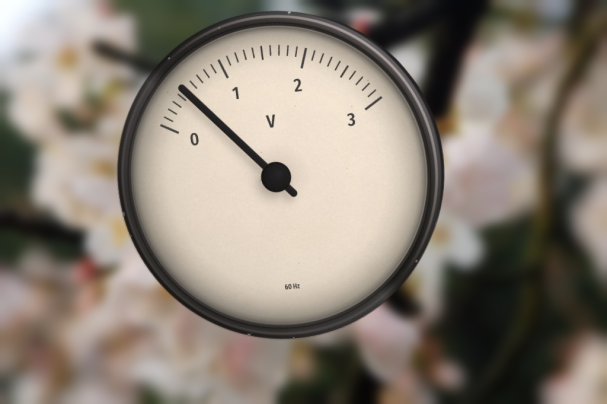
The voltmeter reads 0.5 V
